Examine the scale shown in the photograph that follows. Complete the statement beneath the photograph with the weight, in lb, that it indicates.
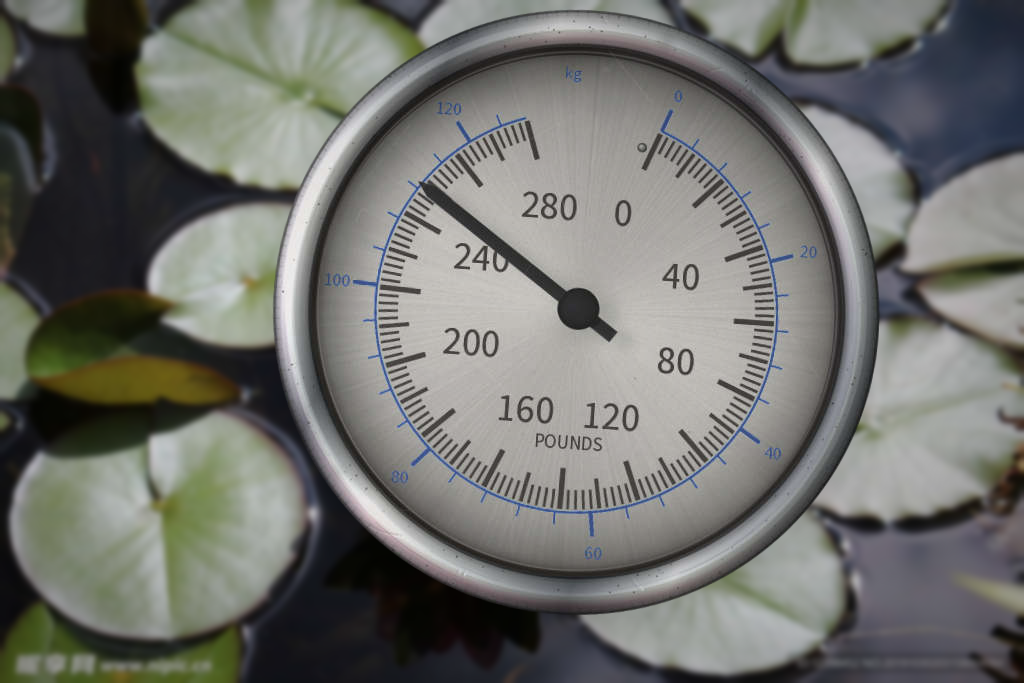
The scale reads 248 lb
